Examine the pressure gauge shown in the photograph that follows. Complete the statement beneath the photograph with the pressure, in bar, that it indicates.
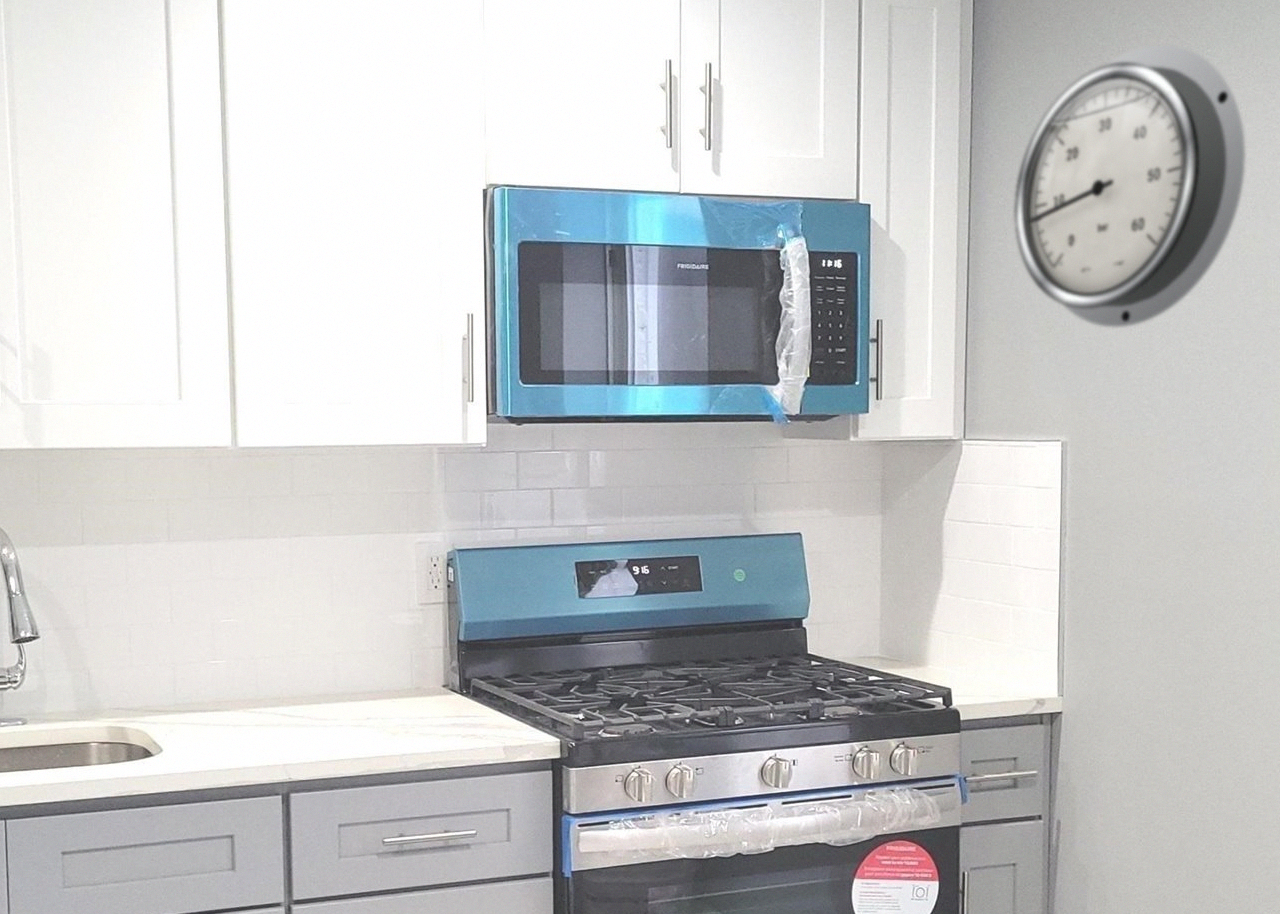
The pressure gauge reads 8 bar
